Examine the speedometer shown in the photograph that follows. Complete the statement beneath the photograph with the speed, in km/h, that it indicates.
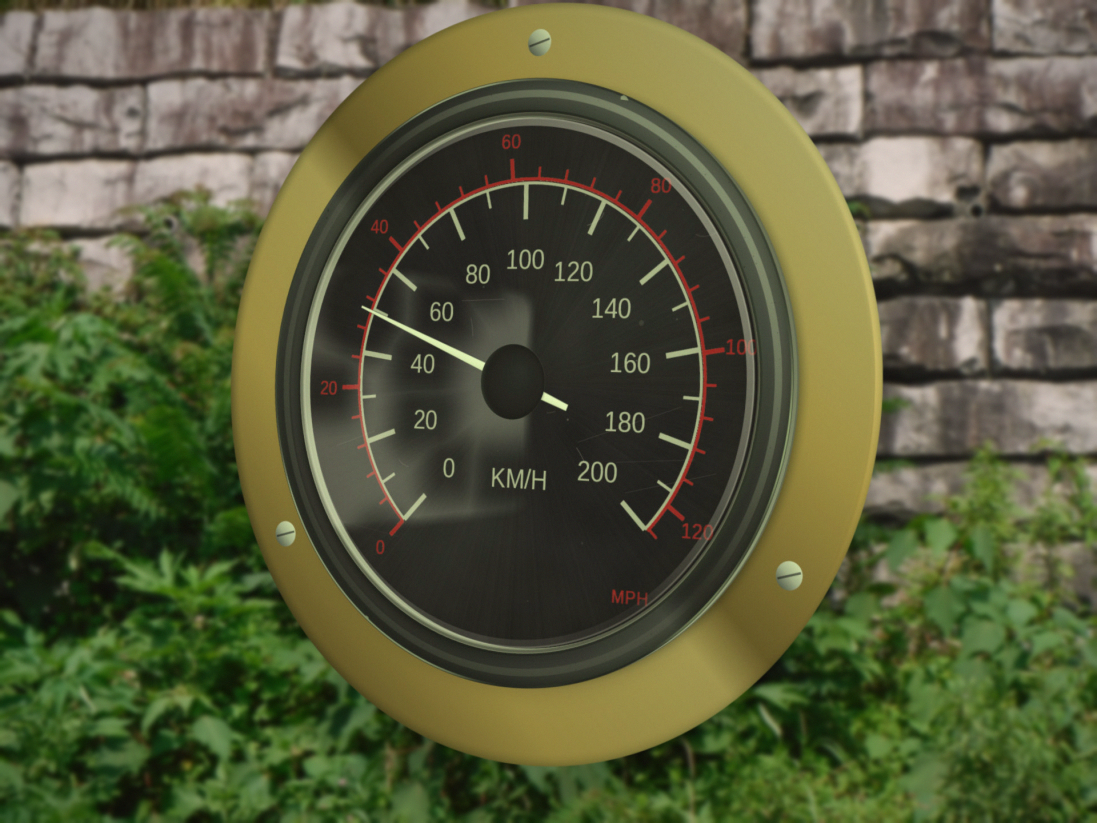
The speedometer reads 50 km/h
